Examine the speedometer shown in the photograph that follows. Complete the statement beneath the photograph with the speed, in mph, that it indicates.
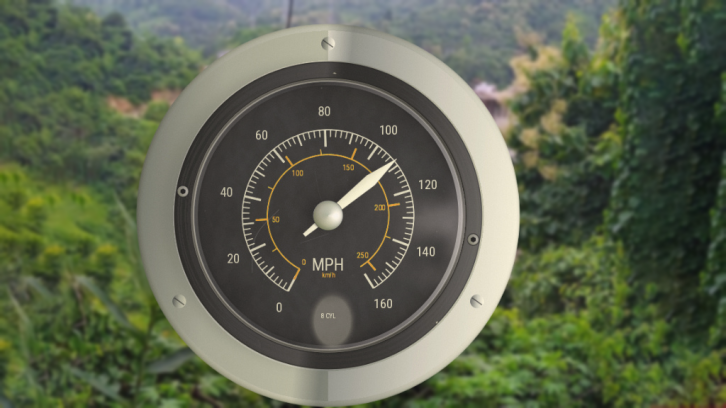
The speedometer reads 108 mph
